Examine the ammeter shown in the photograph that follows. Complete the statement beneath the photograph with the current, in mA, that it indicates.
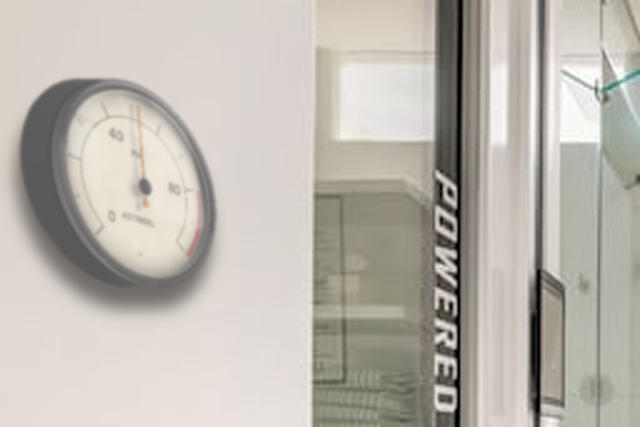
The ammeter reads 50 mA
